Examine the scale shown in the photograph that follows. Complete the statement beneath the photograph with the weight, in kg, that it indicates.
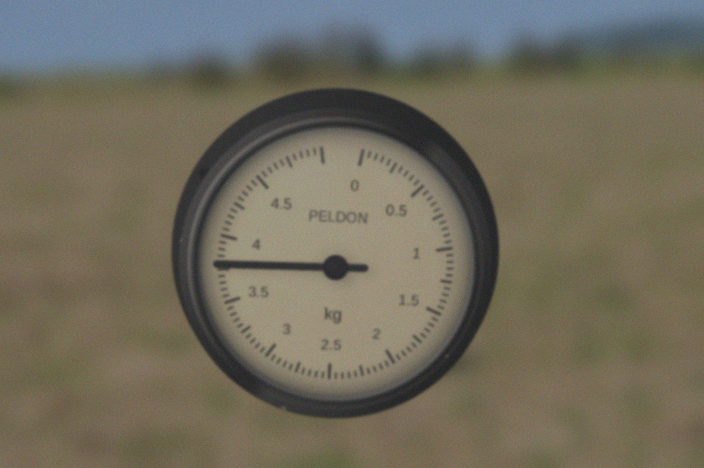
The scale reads 3.8 kg
